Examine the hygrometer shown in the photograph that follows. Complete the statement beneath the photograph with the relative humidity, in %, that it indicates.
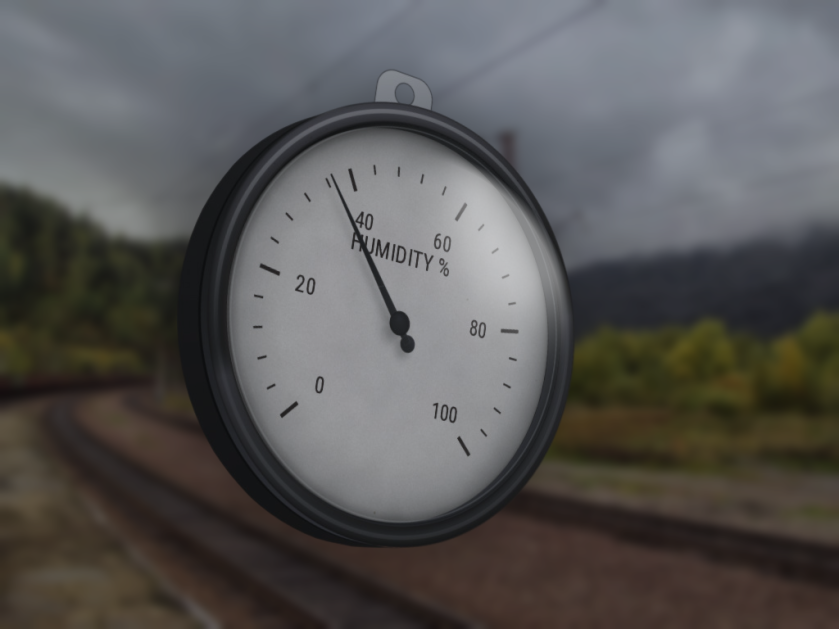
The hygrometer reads 36 %
